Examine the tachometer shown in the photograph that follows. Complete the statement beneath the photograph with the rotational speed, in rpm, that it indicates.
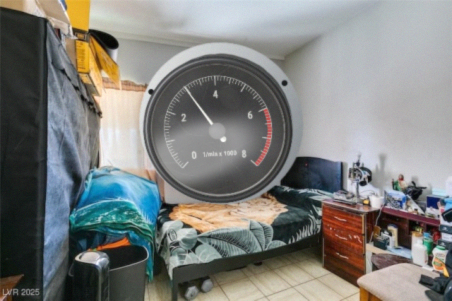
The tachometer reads 3000 rpm
